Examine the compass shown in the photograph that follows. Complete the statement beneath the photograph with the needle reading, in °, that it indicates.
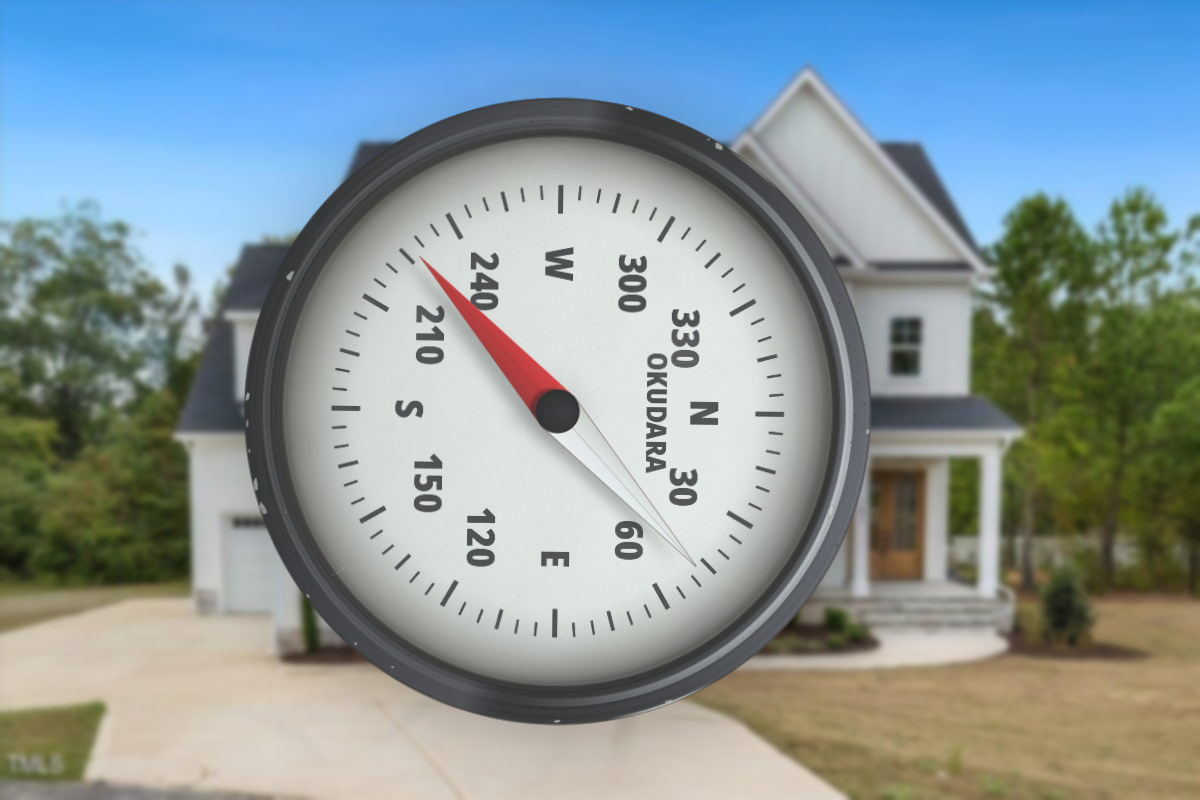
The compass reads 227.5 °
